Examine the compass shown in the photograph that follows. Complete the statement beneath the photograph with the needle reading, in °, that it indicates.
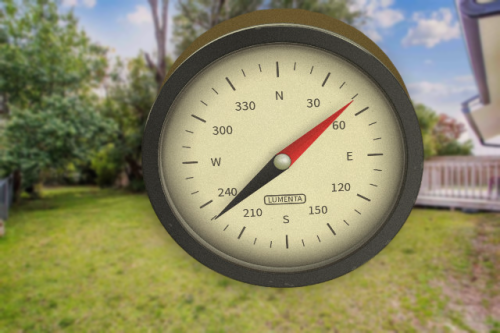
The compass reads 50 °
